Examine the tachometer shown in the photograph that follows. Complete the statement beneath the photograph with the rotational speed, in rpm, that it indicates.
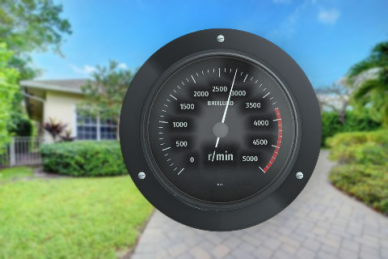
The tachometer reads 2800 rpm
